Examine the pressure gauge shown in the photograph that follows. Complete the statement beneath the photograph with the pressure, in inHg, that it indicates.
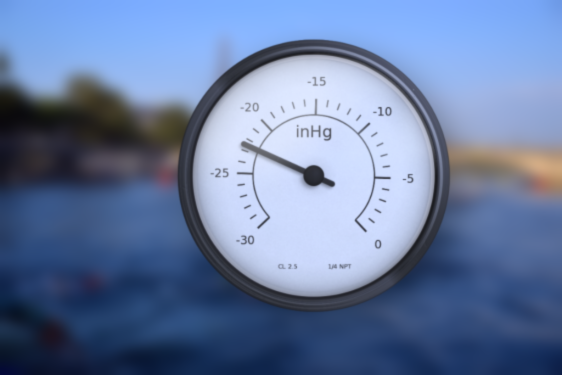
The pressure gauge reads -22.5 inHg
